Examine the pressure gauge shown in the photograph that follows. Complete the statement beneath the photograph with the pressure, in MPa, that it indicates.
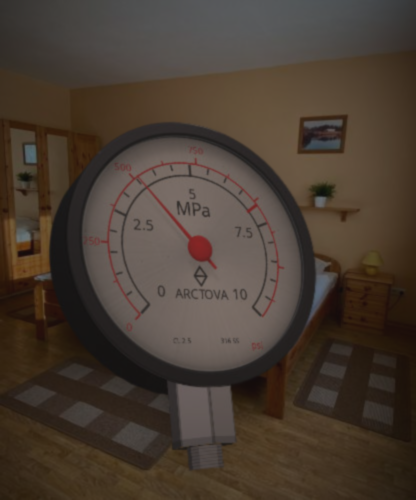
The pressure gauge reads 3.5 MPa
